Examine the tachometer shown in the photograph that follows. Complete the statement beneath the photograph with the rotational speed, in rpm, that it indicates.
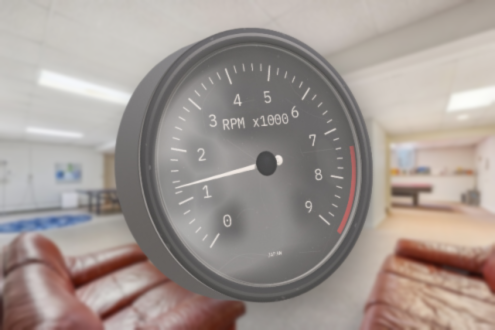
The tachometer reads 1300 rpm
